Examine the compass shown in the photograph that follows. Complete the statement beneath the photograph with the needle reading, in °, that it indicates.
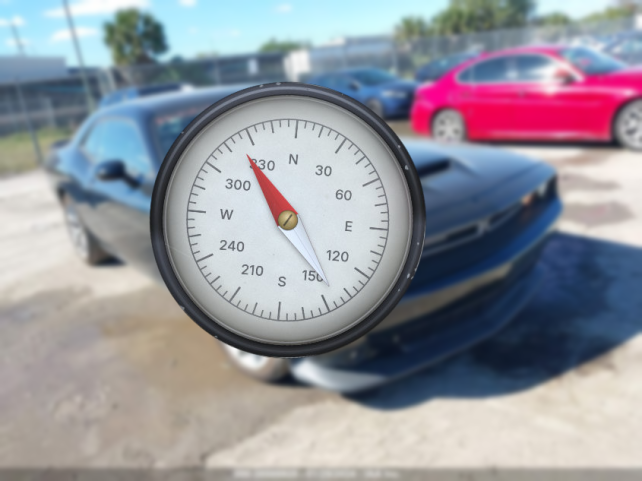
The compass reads 322.5 °
